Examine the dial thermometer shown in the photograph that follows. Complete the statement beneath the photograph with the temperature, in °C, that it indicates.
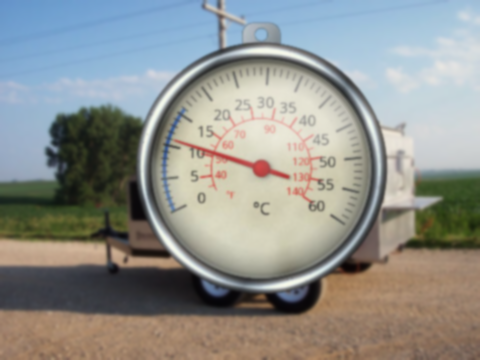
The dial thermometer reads 11 °C
